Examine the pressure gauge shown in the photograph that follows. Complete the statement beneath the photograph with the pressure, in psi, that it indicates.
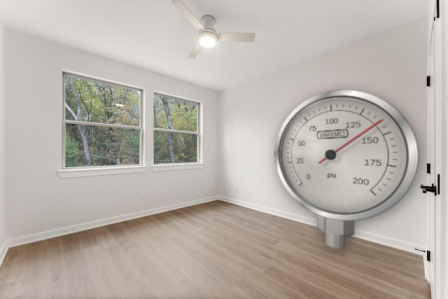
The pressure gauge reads 140 psi
